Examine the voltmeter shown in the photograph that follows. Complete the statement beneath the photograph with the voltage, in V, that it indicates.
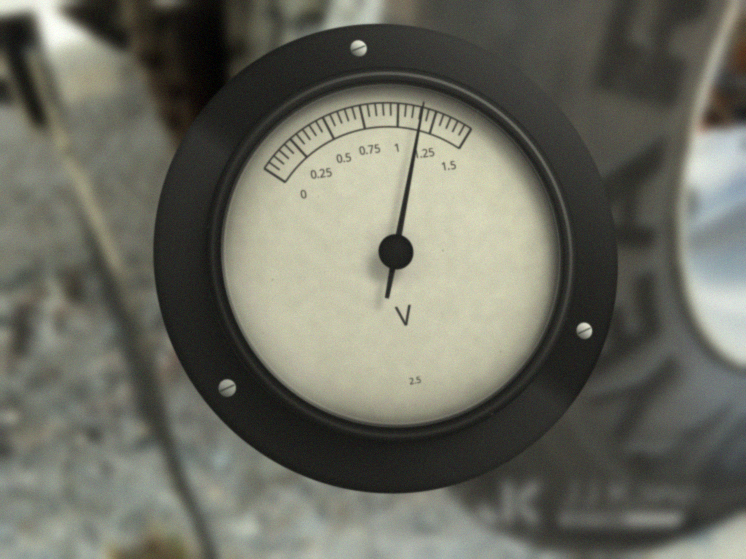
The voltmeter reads 1.15 V
